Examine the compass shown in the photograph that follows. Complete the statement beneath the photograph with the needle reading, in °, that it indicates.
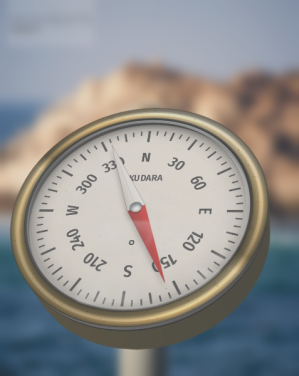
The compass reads 155 °
